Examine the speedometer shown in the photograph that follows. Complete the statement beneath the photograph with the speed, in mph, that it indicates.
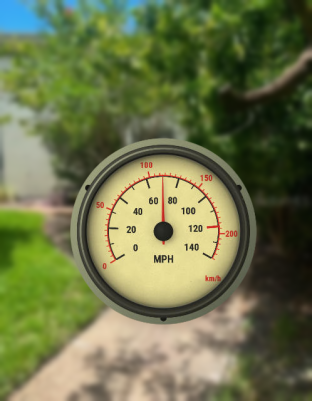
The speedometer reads 70 mph
